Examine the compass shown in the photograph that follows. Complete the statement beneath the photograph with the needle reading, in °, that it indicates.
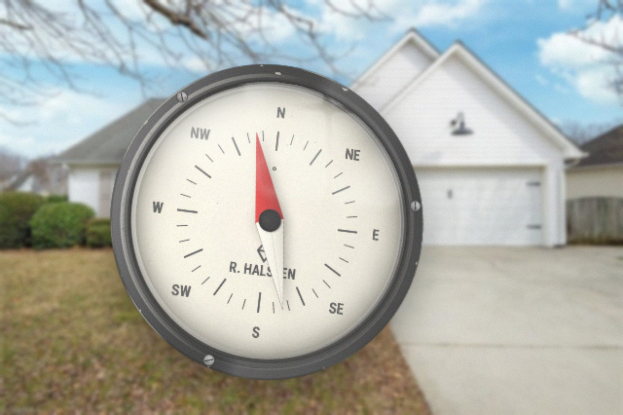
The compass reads 345 °
